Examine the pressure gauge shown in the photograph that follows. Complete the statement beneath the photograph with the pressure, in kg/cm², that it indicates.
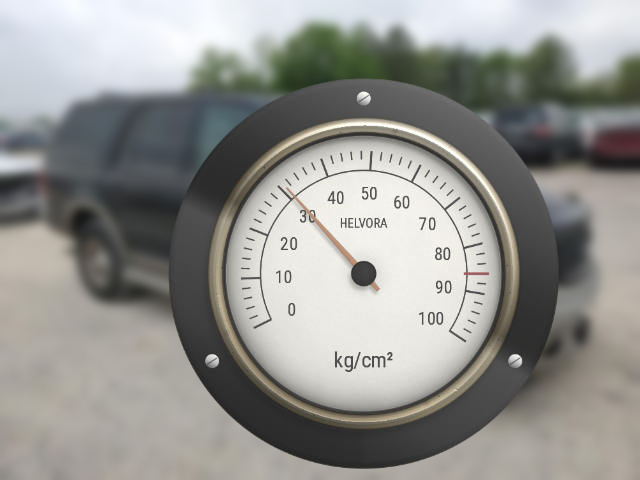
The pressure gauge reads 31 kg/cm²
